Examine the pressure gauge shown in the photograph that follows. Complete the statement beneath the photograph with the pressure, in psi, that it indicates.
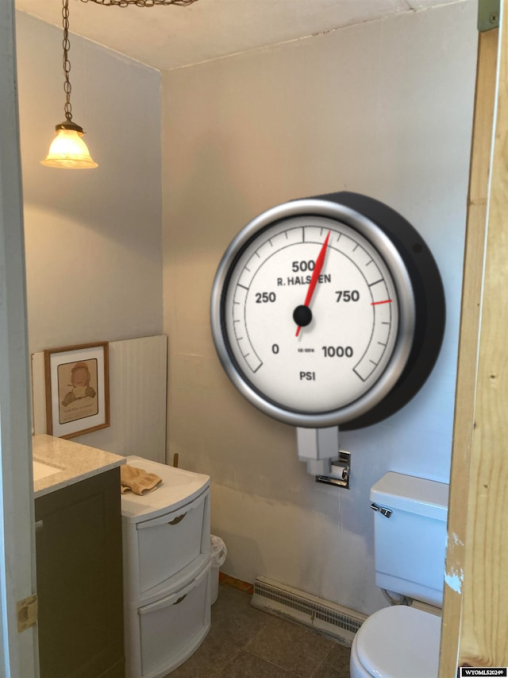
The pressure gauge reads 575 psi
